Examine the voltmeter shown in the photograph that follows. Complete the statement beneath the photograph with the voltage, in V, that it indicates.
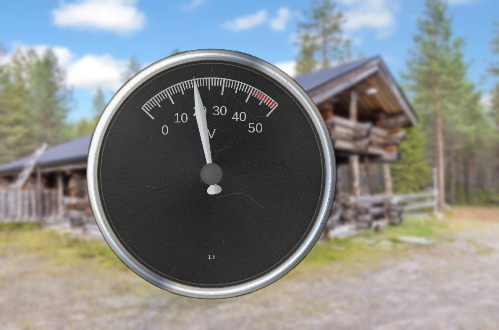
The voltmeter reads 20 V
